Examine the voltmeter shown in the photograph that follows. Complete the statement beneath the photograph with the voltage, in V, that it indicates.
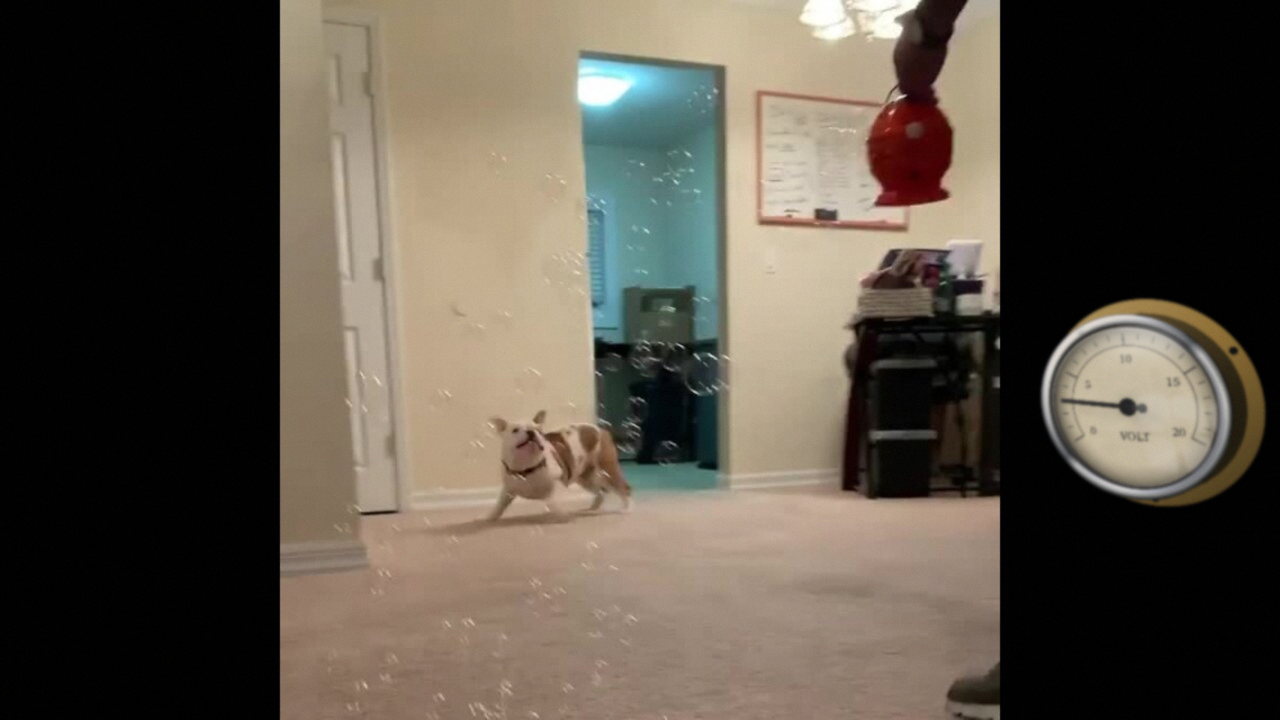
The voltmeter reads 3 V
